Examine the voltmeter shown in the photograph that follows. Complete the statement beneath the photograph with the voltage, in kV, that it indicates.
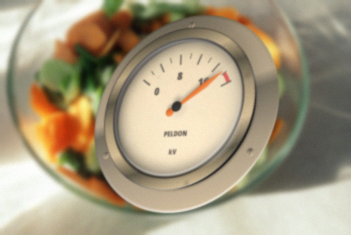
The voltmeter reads 18 kV
